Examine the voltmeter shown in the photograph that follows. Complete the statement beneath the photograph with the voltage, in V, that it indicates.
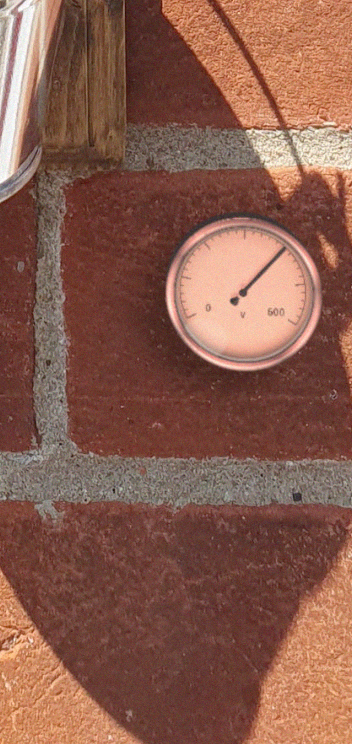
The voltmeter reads 400 V
